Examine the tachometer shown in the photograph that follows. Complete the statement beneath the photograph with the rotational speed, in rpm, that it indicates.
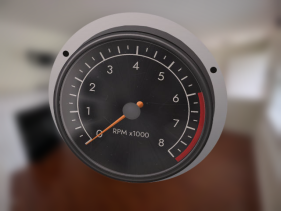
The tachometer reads 0 rpm
